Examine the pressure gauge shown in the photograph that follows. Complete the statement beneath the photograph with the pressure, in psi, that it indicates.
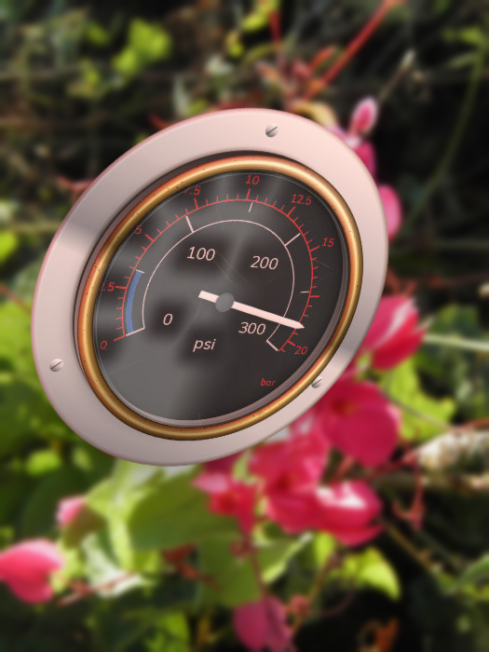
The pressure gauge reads 275 psi
